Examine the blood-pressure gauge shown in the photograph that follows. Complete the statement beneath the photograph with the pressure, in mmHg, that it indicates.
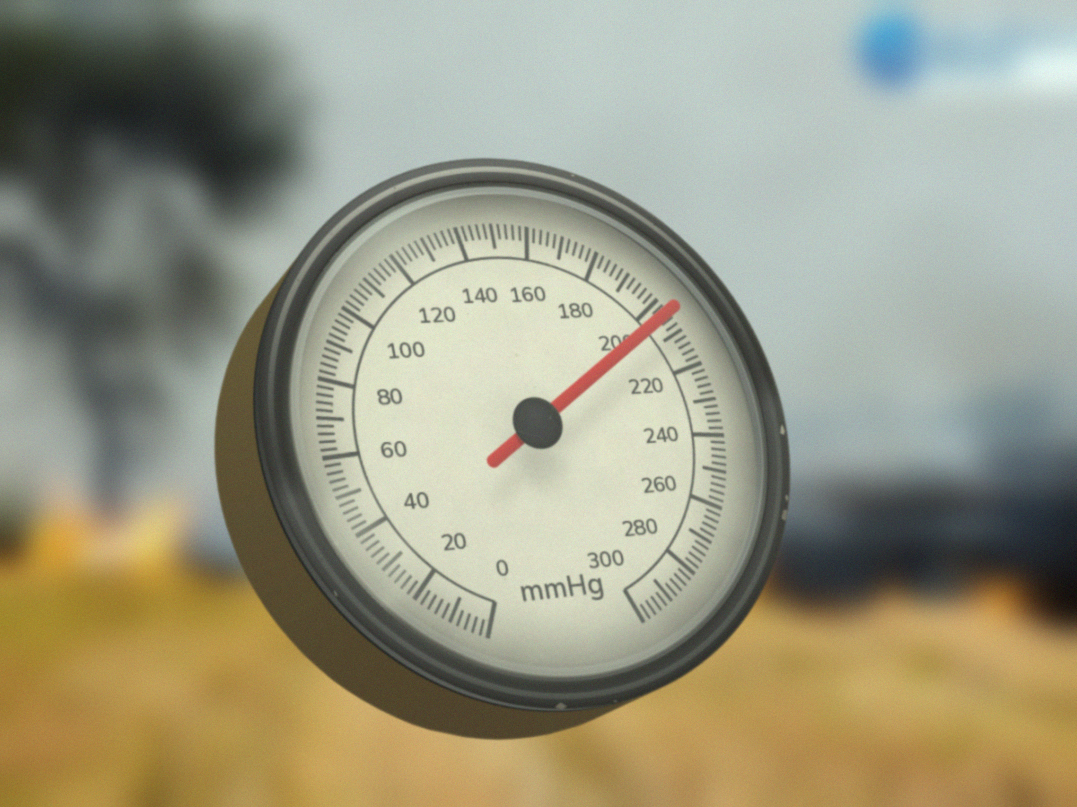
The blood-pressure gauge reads 204 mmHg
